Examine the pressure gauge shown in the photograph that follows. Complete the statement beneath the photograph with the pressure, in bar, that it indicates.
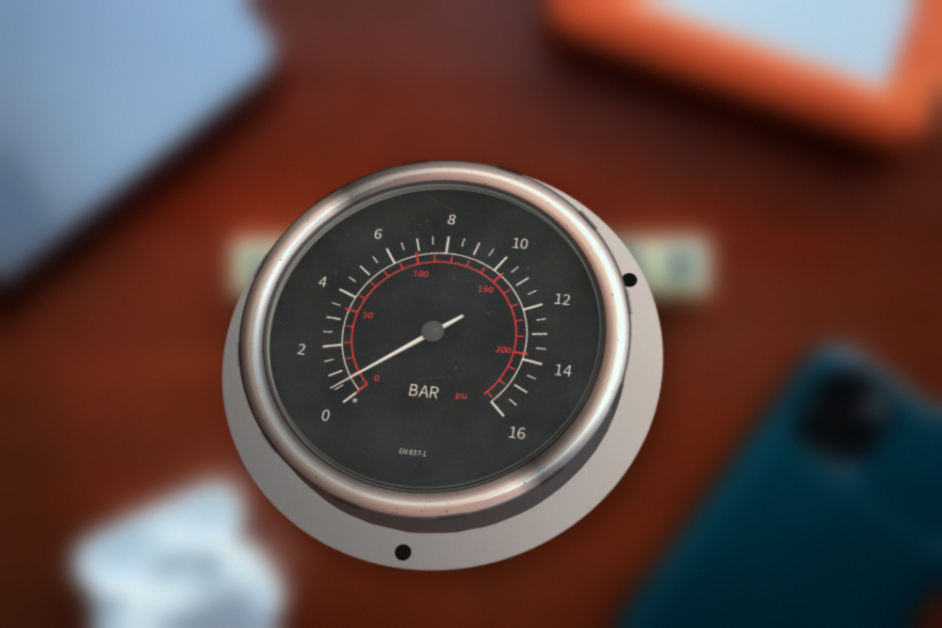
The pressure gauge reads 0.5 bar
